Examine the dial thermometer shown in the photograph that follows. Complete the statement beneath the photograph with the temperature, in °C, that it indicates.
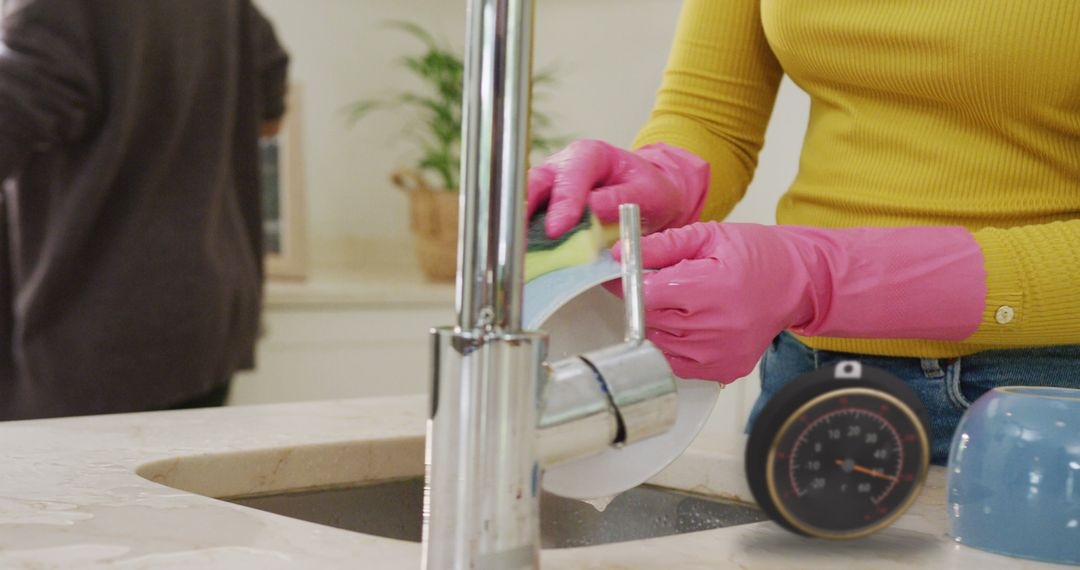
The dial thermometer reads 50 °C
